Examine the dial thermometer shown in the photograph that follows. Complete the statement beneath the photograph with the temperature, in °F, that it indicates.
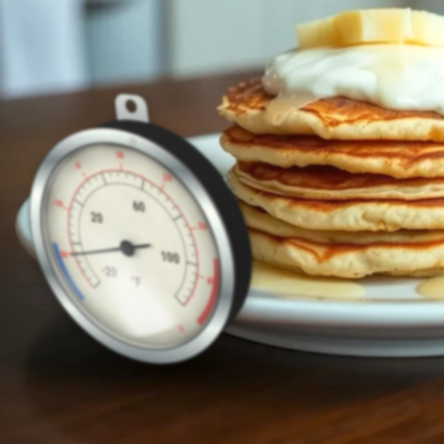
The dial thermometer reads -4 °F
